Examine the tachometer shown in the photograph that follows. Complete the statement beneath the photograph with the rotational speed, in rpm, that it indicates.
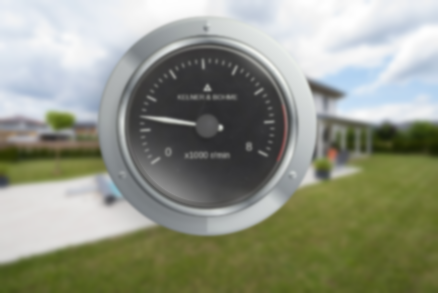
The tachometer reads 1400 rpm
